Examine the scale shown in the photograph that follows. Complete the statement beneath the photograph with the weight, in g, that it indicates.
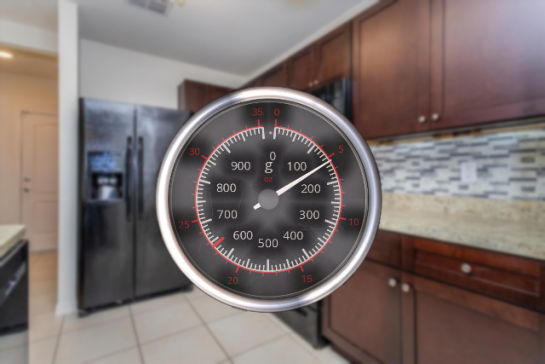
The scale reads 150 g
